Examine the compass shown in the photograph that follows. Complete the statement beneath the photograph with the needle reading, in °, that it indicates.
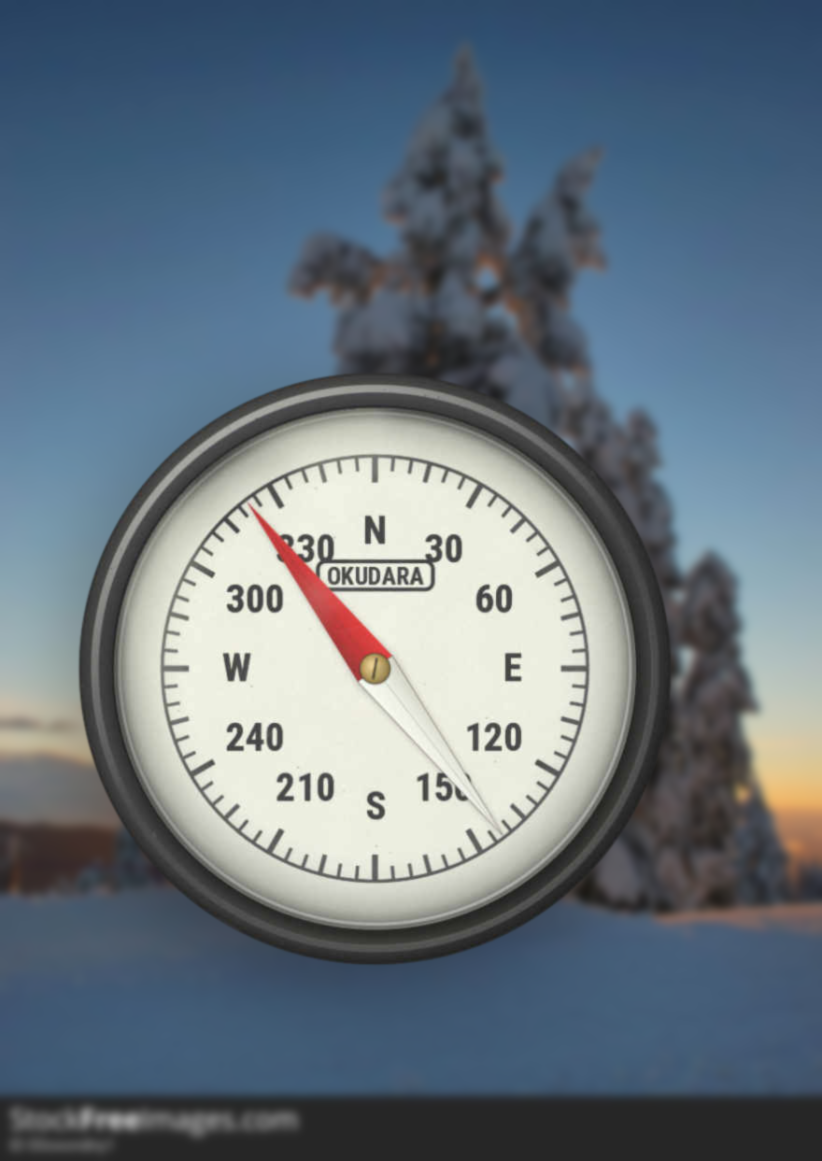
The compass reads 322.5 °
